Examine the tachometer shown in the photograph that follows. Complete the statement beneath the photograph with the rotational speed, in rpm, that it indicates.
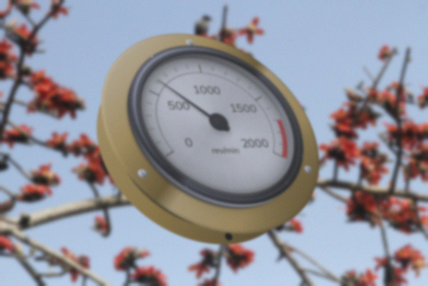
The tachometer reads 600 rpm
